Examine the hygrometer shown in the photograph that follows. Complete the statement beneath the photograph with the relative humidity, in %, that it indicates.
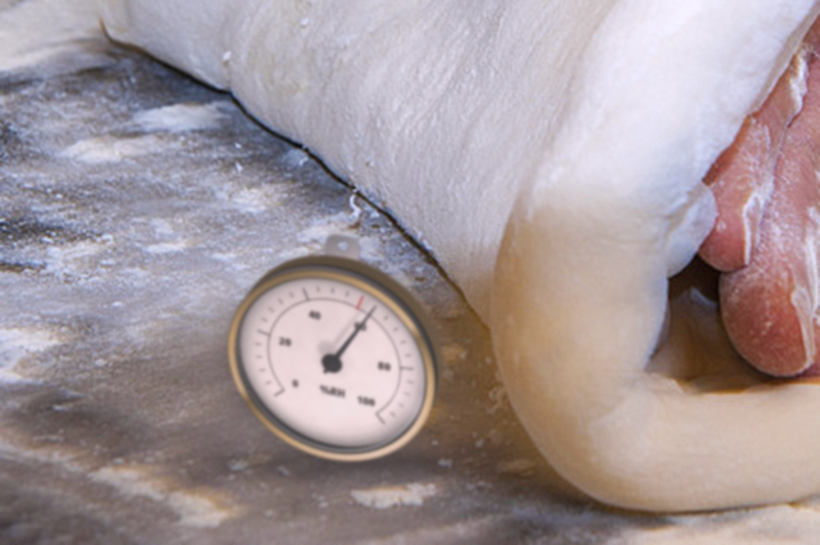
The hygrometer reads 60 %
